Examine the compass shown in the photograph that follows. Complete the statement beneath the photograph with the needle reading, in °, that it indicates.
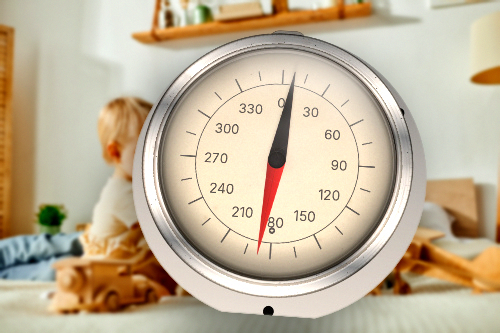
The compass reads 187.5 °
